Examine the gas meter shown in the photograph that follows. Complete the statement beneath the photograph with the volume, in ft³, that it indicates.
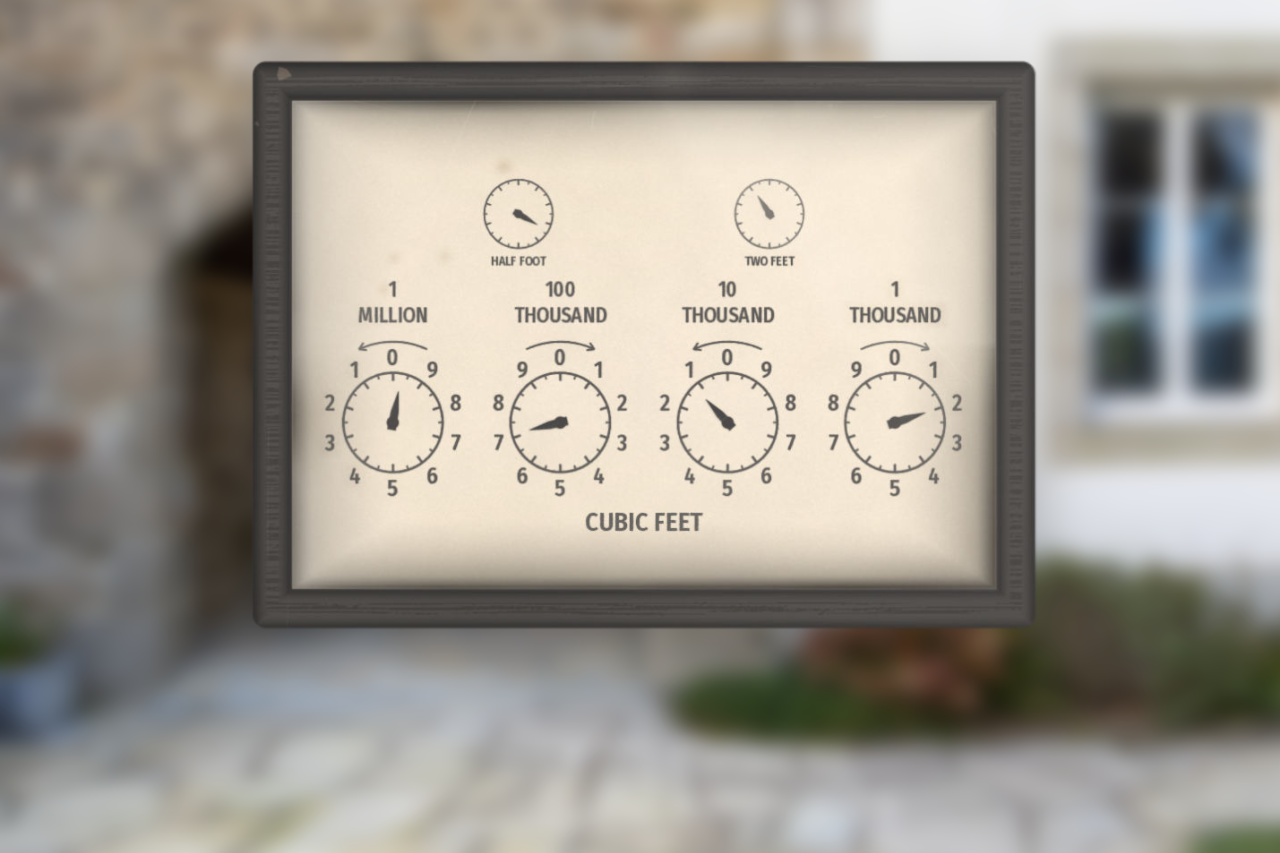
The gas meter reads 971200 ft³
